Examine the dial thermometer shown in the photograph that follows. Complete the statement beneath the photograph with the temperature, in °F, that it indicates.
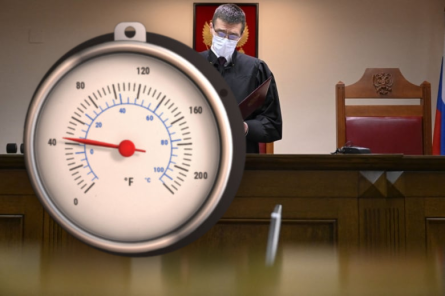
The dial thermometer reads 44 °F
